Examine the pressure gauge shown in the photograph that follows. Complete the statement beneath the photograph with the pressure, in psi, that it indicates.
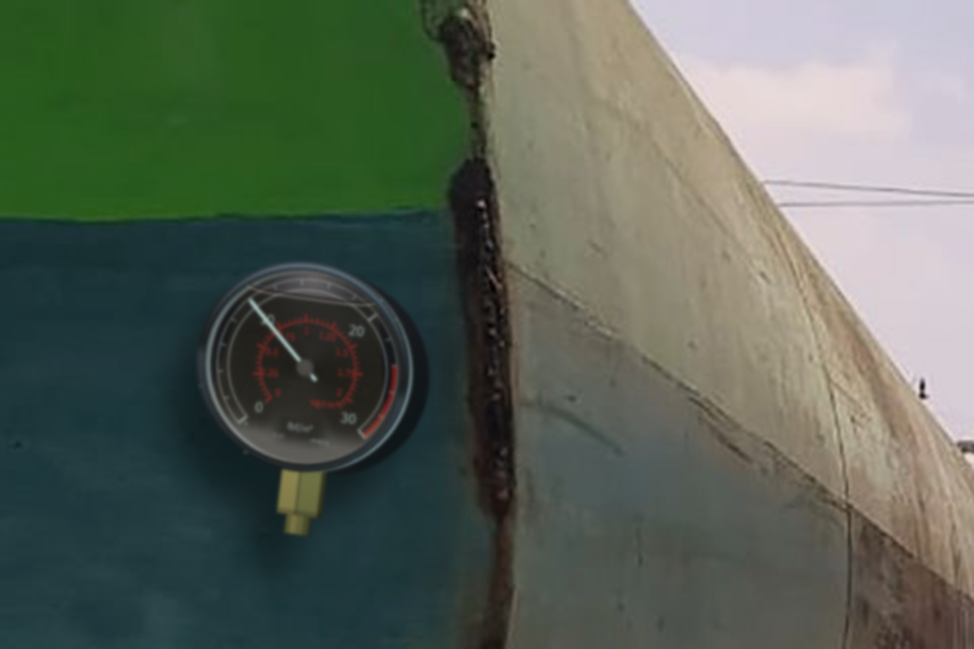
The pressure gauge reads 10 psi
